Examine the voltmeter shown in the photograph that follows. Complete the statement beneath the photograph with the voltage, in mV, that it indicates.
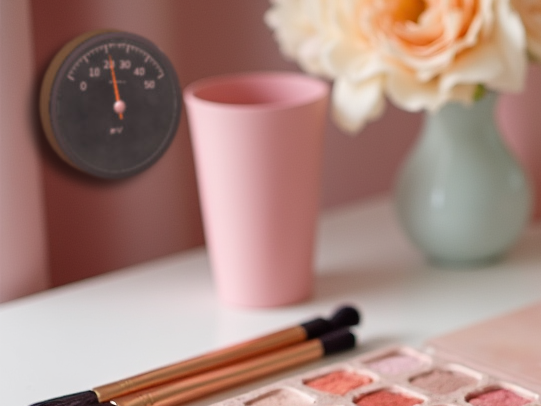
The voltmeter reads 20 mV
